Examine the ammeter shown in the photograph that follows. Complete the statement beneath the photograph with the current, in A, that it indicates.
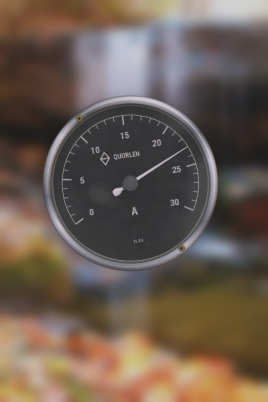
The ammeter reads 23 A
